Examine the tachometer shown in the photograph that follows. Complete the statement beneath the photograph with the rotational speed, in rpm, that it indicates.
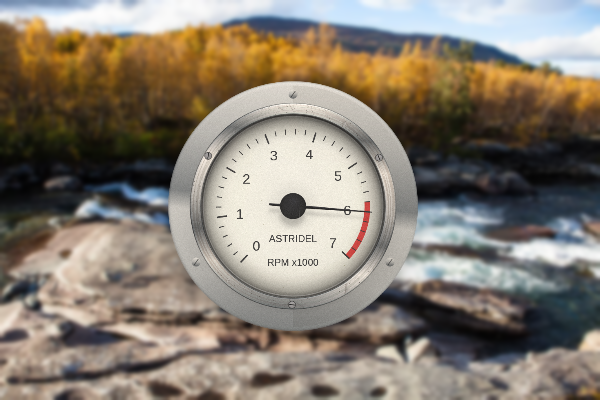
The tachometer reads 6000 rpm
